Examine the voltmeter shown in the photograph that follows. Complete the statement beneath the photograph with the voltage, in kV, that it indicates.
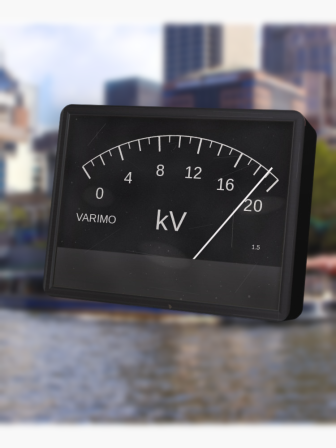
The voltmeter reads 19 kV
